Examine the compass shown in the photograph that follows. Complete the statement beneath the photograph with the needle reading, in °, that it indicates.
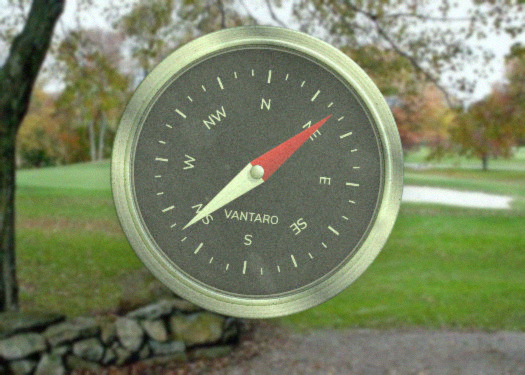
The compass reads 45 °
